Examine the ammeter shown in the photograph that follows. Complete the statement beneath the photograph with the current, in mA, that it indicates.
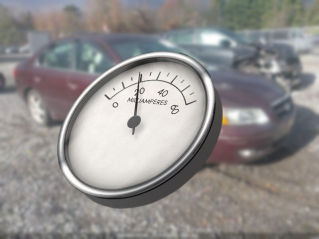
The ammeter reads 20 mA
